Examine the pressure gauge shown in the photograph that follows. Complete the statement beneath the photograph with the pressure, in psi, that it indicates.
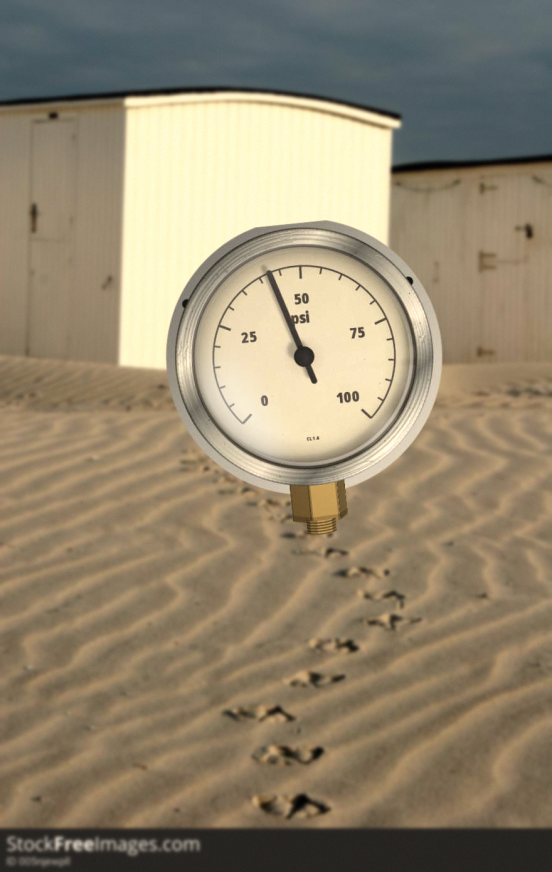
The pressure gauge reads 42.5 psi
